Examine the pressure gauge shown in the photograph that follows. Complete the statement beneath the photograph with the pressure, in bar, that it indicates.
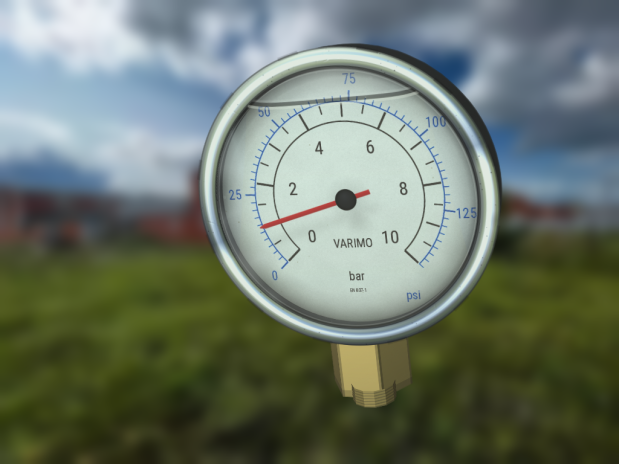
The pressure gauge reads 1 bar
